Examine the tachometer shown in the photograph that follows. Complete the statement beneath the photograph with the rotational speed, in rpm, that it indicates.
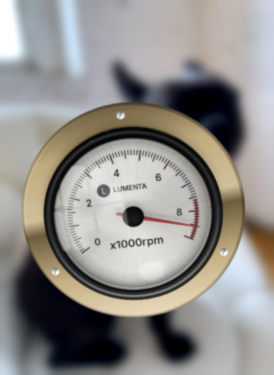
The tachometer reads 8500 rpm
